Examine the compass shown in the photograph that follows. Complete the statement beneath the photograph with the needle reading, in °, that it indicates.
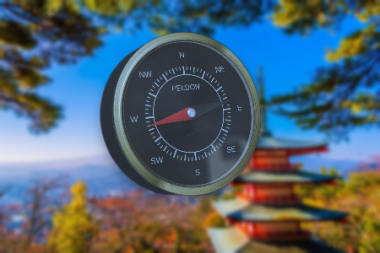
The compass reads 260 °
